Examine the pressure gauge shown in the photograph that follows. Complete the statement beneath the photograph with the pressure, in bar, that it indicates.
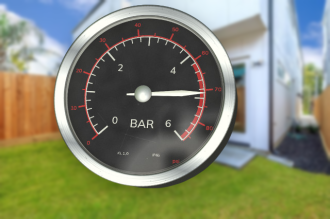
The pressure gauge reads 4.9 bar
